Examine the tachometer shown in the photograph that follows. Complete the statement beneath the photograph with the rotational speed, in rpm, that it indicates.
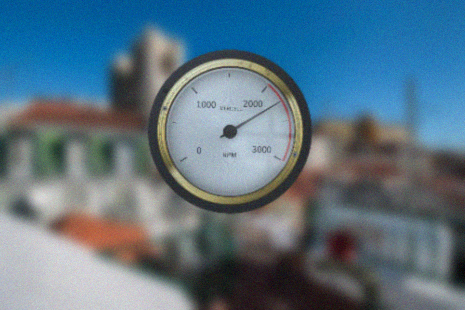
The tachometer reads 2250 rpm
